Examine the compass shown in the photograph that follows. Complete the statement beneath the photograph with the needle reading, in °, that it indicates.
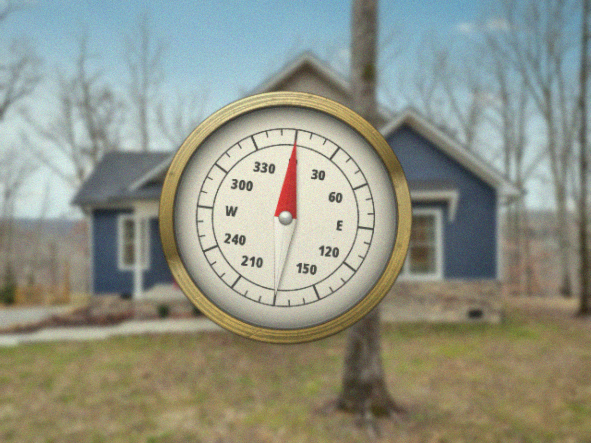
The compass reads 0 °
